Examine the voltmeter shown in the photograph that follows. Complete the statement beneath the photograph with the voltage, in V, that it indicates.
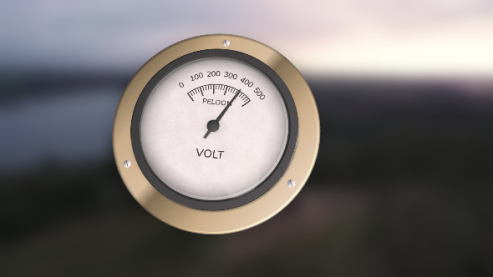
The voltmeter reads 400 V
